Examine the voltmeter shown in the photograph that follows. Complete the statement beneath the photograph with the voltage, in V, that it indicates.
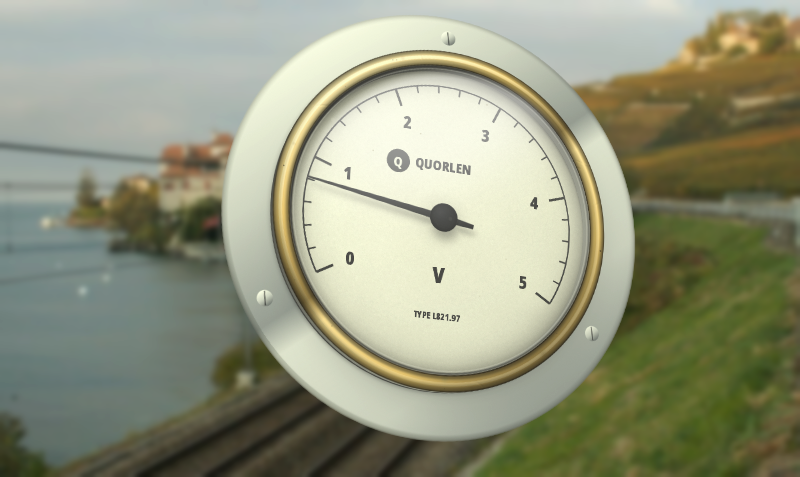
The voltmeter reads 0.8 V
